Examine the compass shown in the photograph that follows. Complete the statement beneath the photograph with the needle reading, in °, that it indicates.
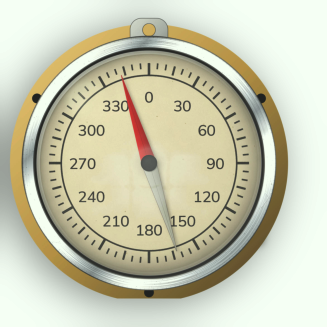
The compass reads 342.5 °
